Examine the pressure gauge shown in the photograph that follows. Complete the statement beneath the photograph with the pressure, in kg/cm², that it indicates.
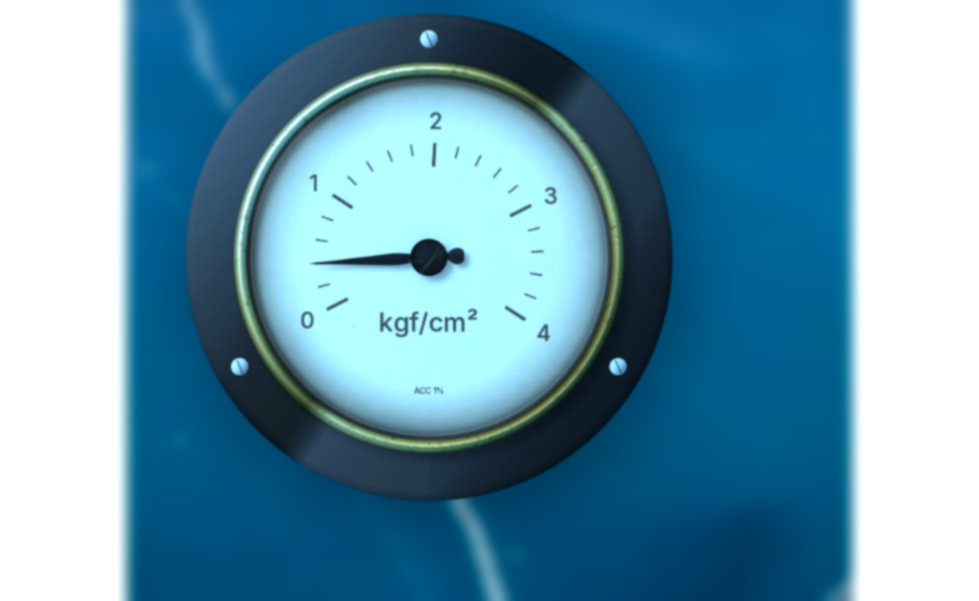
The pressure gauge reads 0.4 kg/cm²
